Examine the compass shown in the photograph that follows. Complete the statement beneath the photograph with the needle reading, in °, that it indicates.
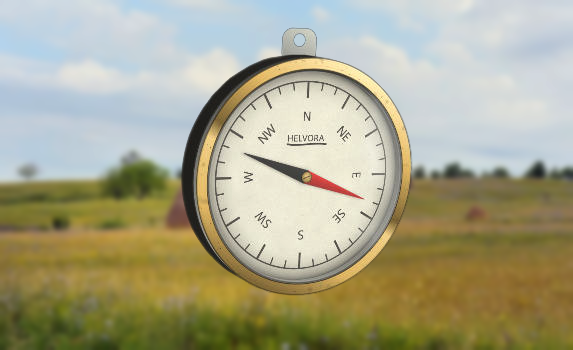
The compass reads 110 °
